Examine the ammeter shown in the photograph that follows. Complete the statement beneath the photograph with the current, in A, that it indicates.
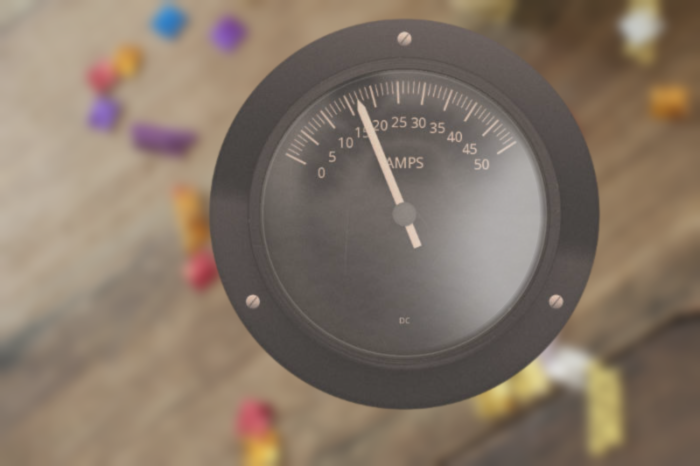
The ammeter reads 17 A
